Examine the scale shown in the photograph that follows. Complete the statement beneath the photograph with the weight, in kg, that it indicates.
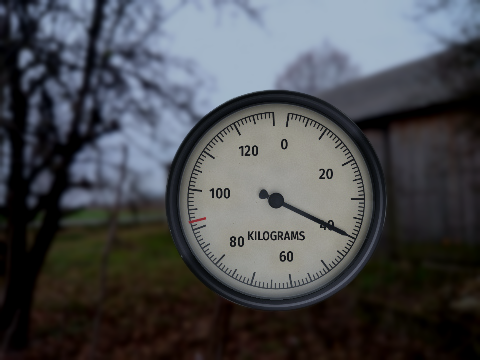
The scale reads 40 kg
